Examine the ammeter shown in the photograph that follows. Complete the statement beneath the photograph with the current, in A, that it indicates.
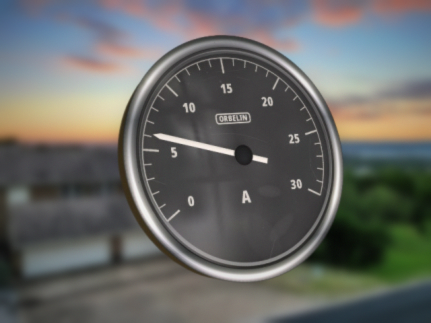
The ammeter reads 6 A
